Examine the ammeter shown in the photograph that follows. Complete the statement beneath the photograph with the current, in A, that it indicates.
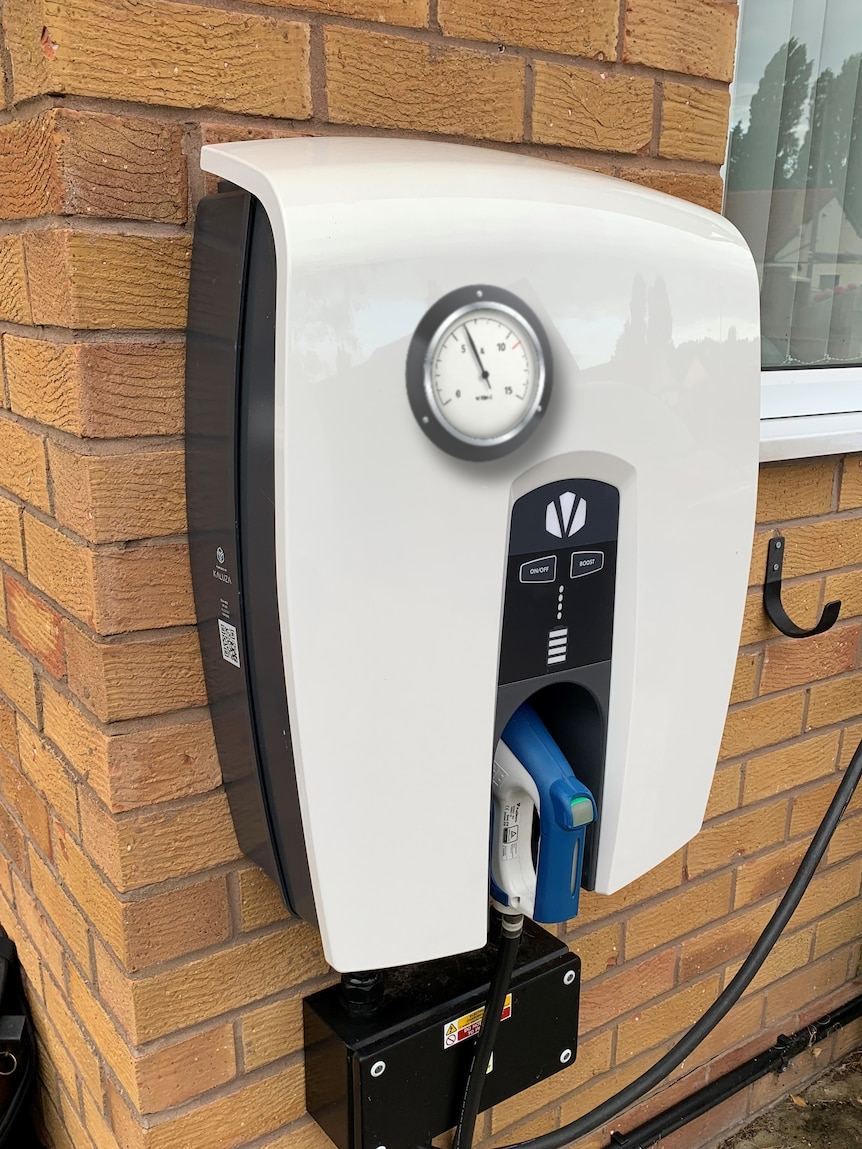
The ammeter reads 6 A
